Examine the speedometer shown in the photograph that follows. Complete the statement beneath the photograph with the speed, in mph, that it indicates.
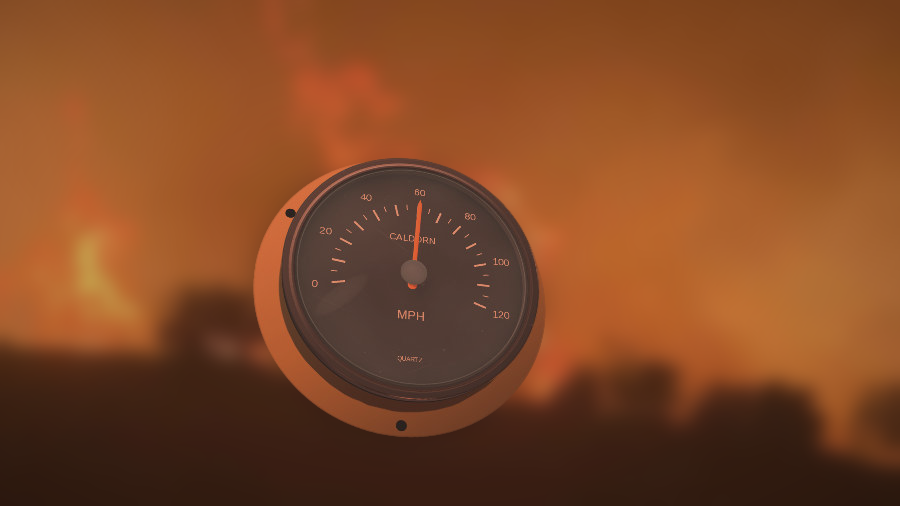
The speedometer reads 60 mph
